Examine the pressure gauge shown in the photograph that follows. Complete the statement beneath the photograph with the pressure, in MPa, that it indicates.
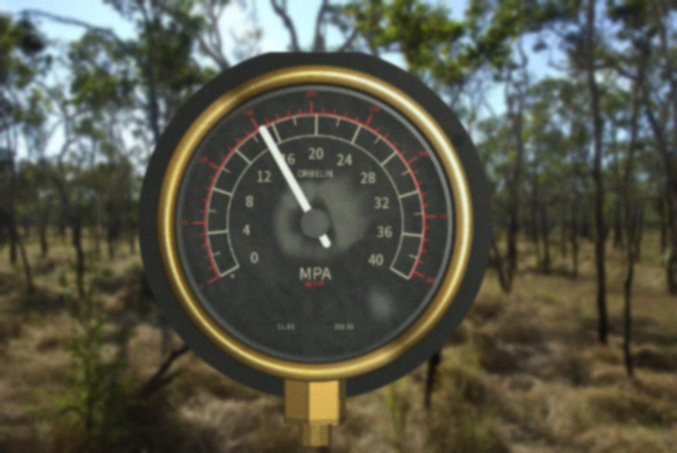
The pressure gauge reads 15 MPa
